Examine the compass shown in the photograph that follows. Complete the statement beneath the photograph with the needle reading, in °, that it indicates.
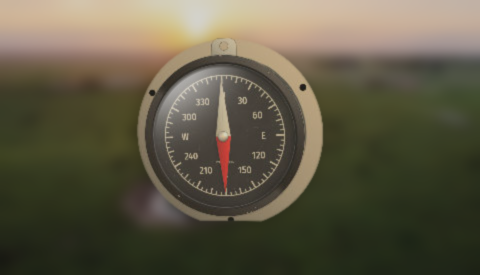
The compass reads 180 °
